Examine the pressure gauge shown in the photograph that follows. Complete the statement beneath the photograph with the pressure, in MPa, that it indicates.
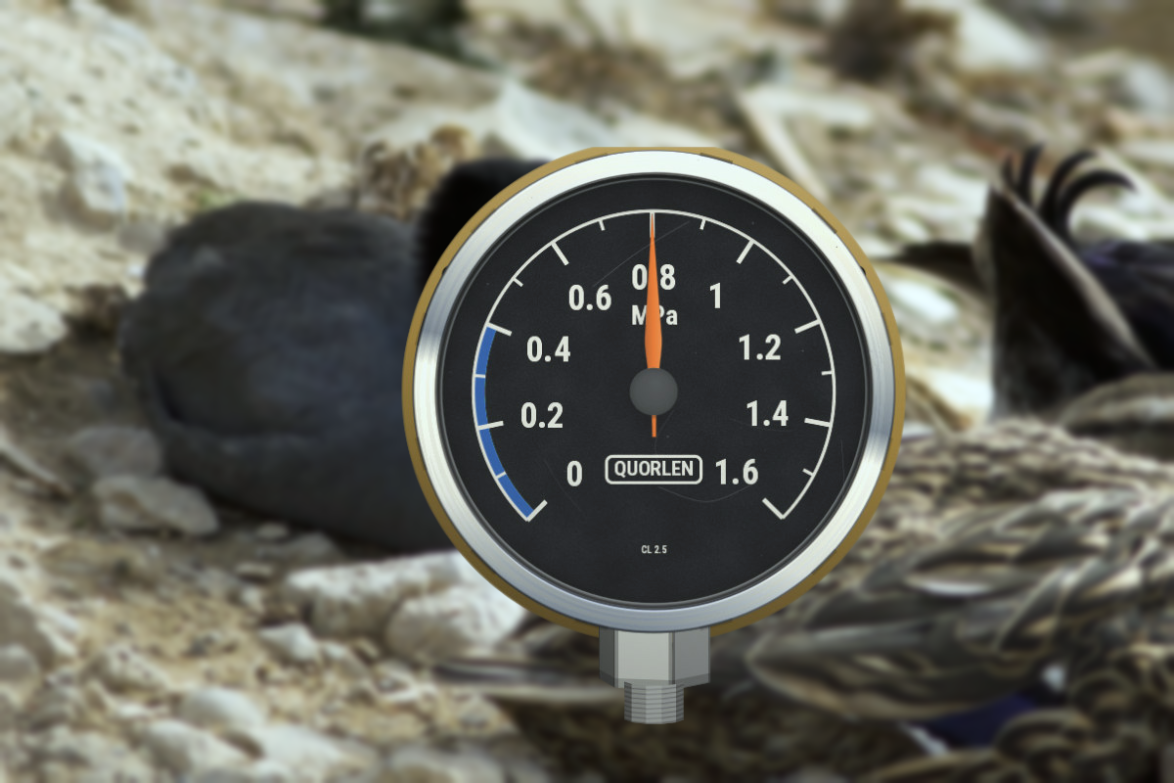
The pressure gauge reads 0.8 MPa
